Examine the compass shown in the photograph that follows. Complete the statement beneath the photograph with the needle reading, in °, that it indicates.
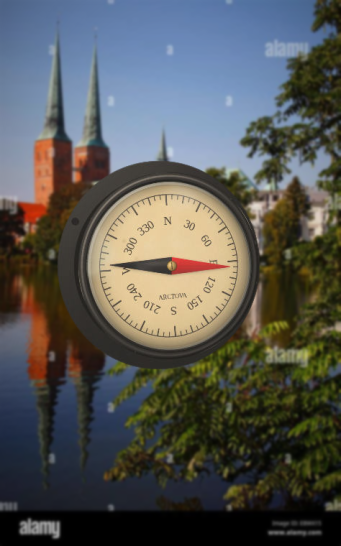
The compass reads 95 °
